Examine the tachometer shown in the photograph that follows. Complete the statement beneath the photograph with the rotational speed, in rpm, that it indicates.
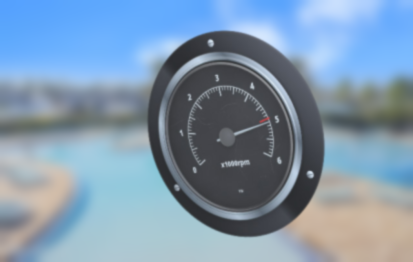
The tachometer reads 5000 rpm
